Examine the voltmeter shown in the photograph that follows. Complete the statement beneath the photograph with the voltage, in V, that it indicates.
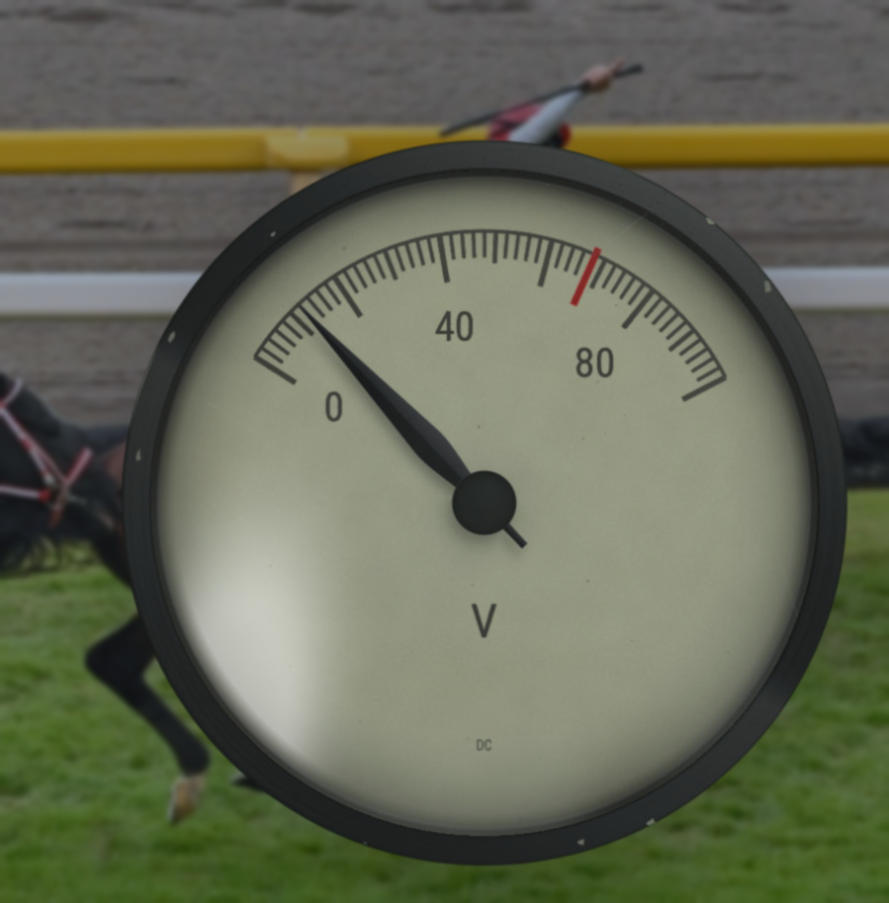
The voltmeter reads 12 V
